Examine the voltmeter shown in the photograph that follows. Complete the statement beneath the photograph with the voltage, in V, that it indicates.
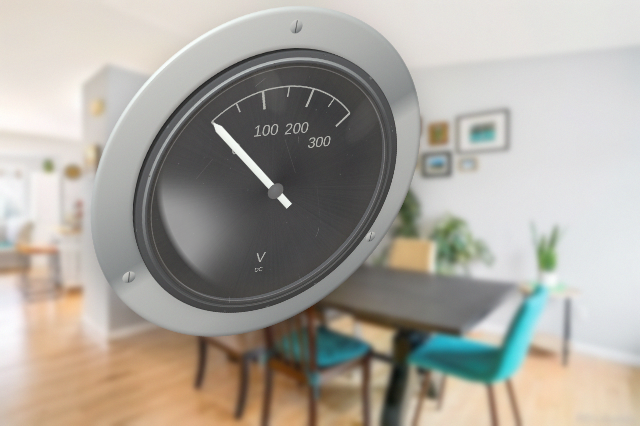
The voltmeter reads 0 V
